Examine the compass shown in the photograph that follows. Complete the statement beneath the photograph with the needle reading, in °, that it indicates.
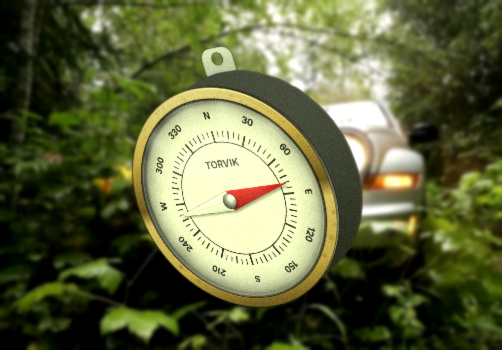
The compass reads 80 °
